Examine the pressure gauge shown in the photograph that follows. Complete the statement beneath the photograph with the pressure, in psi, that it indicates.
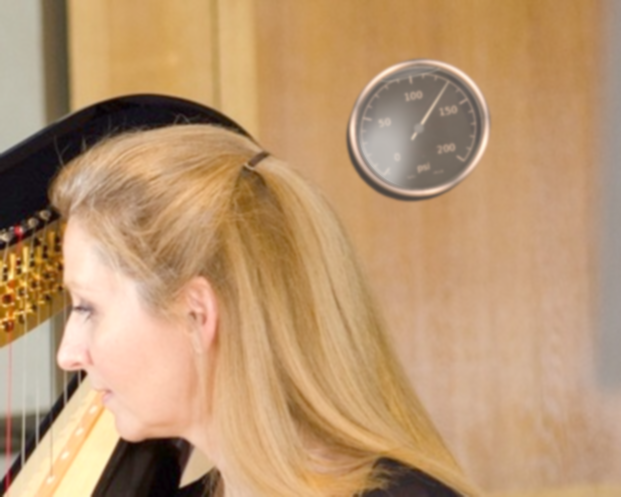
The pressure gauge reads 130 psi
